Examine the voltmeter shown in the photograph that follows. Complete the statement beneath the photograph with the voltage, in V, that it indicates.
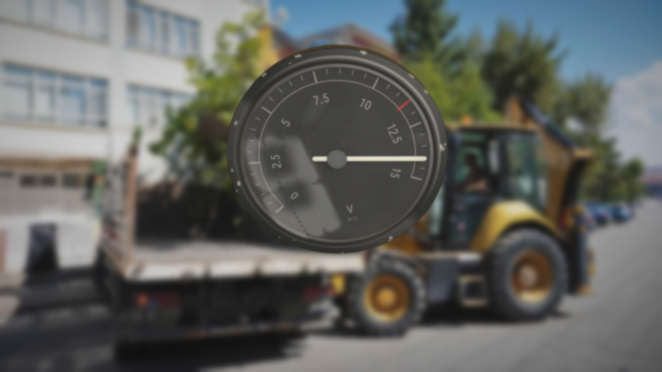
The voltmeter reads 14 V
